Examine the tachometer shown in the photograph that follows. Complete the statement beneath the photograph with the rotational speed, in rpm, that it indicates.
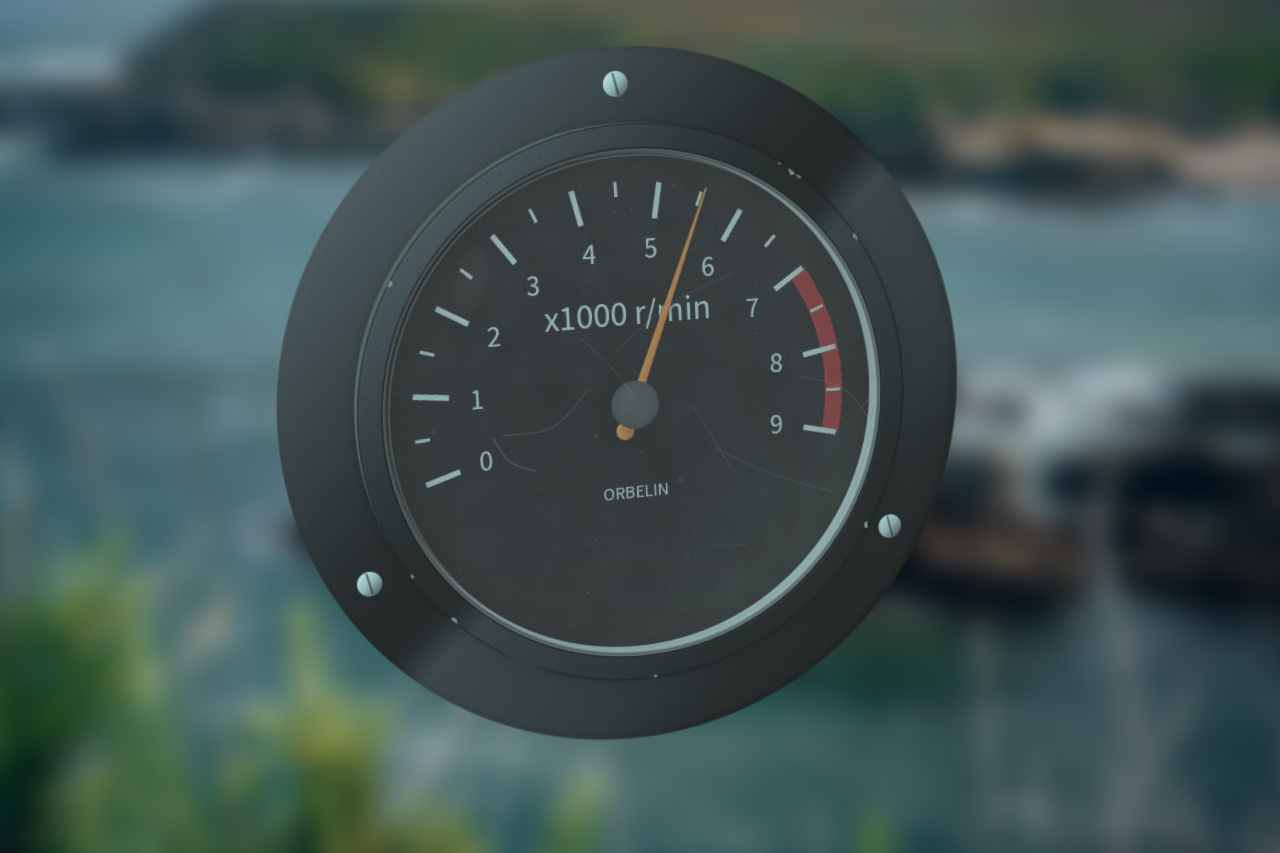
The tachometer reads 5500 rpm
